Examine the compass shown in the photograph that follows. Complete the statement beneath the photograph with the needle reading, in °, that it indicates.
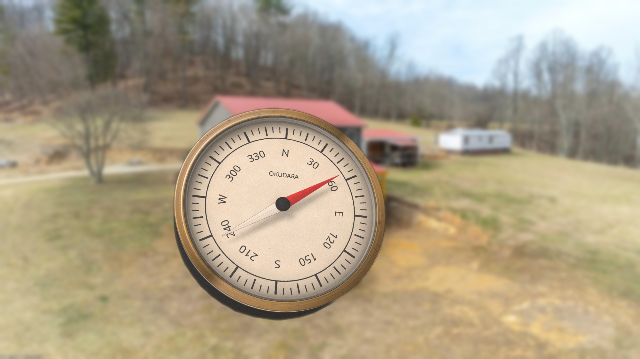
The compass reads 55 °
